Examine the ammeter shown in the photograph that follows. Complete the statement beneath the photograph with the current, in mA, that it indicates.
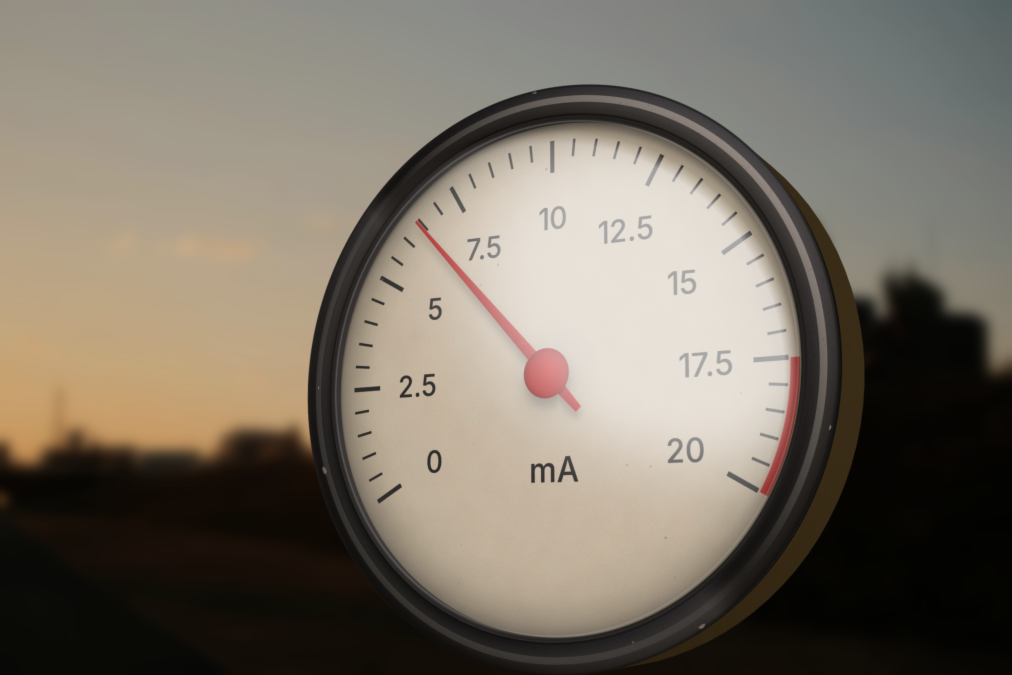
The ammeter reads 6.5 mA
